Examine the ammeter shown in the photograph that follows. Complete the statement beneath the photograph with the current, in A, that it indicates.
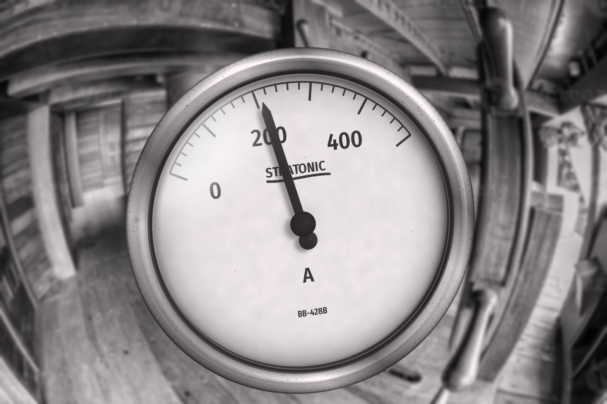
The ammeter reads 210 A
